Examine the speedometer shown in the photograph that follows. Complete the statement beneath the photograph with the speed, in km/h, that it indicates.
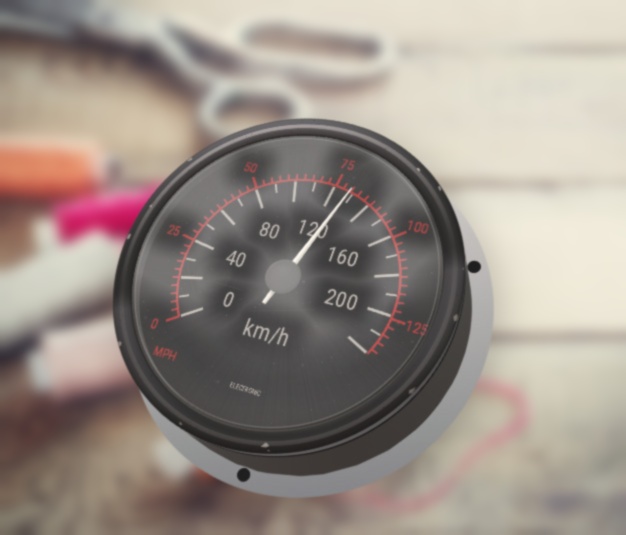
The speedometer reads 130 km/h
